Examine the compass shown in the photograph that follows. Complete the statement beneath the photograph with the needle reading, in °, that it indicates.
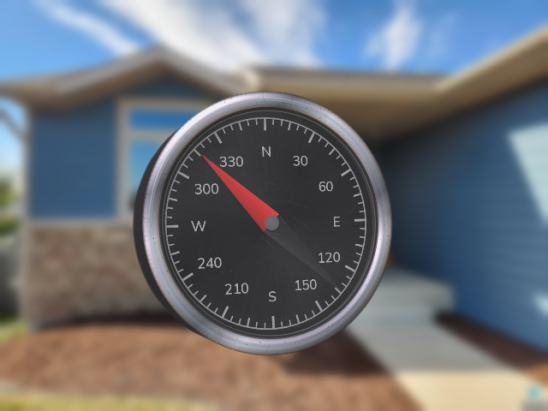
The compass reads 315 °
